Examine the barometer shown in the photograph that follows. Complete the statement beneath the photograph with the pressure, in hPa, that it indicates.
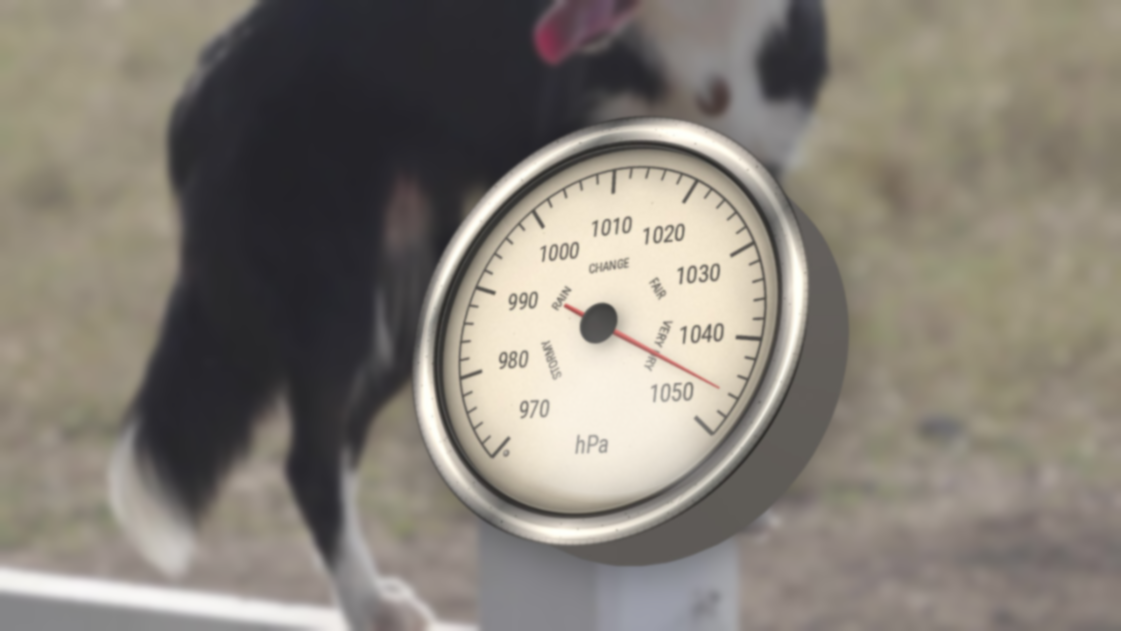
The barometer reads 1046 hPa
